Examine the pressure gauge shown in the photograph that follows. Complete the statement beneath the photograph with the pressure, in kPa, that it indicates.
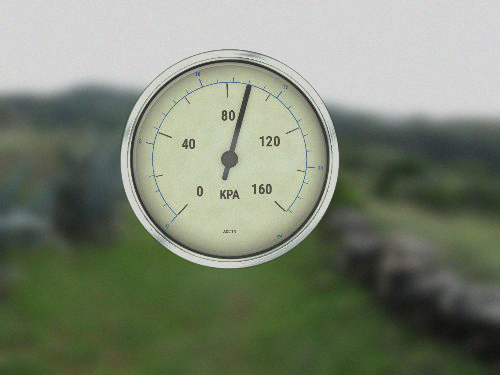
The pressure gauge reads 90 kPa
